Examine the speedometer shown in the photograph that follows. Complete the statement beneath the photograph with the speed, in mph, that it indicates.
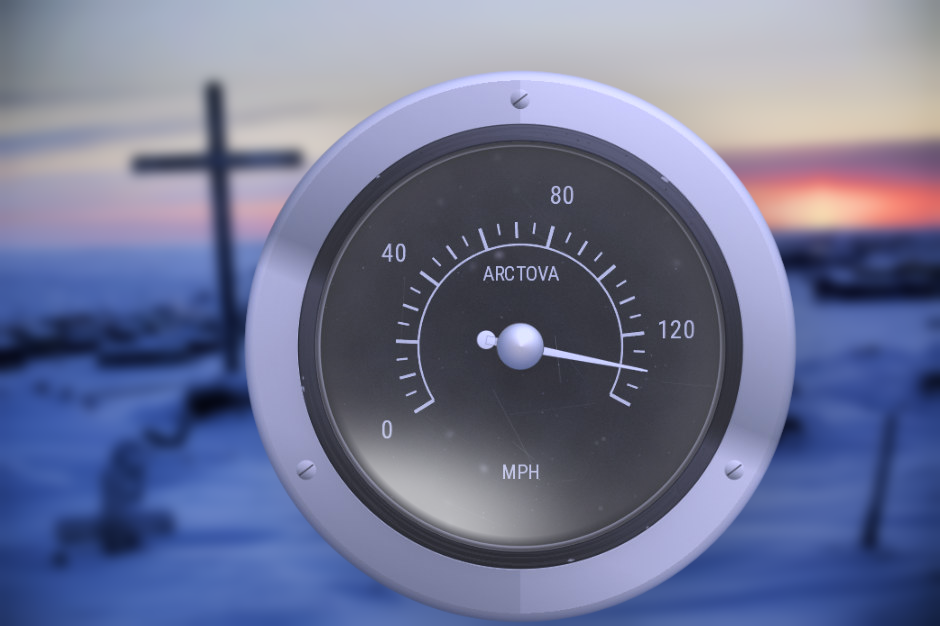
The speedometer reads 130 mph
